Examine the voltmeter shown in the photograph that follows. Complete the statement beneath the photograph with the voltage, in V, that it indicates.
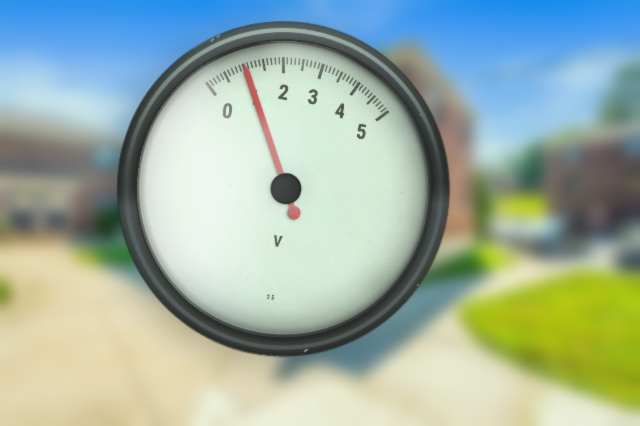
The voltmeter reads 1 V
